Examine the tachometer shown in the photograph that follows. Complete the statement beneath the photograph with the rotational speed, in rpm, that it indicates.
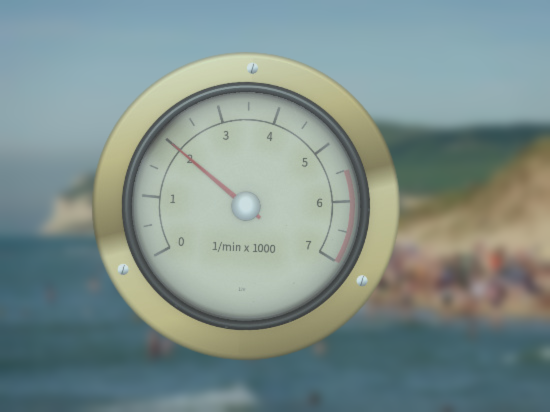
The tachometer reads 2000 rpm
